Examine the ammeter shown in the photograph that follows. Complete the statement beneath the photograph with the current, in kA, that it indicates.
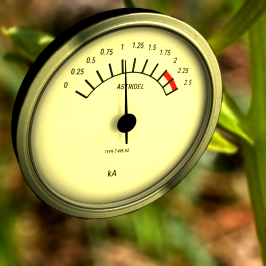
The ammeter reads 1 kA
